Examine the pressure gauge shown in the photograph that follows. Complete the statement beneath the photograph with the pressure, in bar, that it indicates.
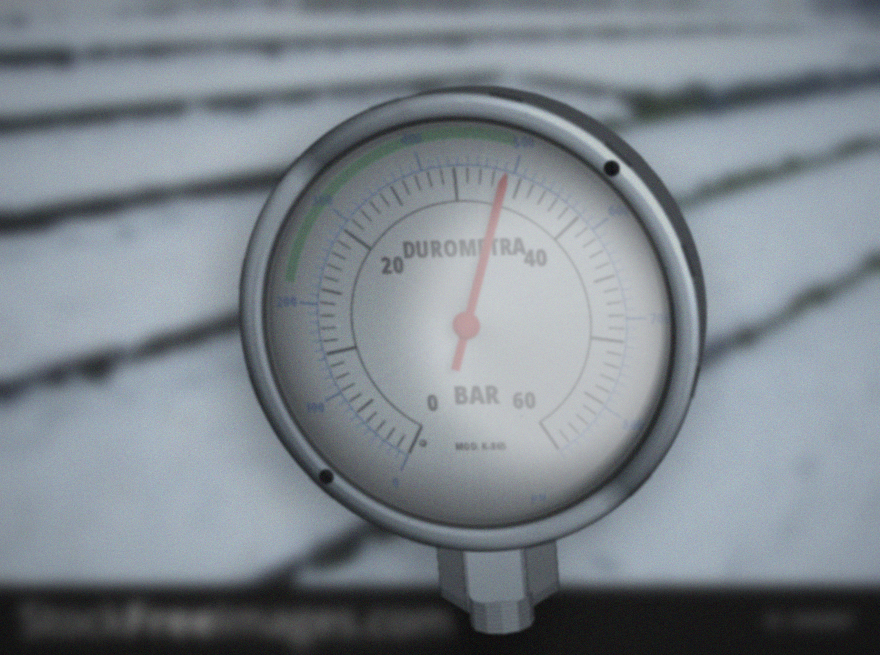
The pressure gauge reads 34 bar
